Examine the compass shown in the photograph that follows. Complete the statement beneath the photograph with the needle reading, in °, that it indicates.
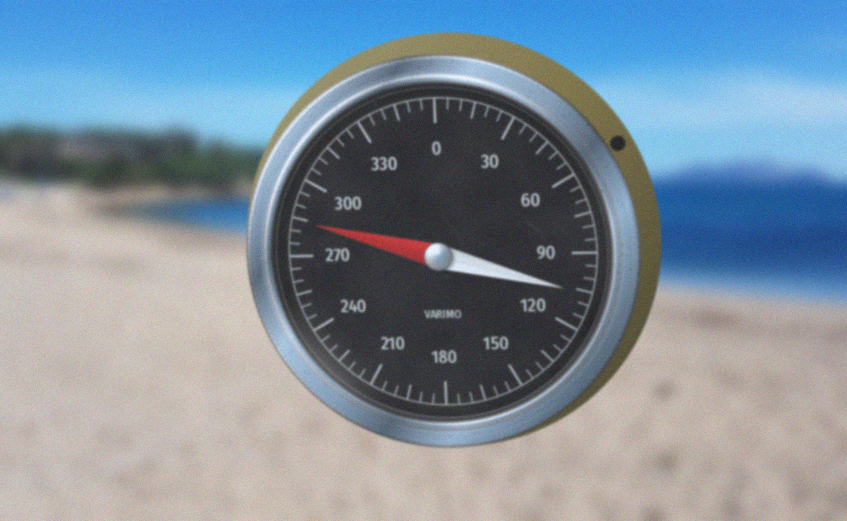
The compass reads 285 °
